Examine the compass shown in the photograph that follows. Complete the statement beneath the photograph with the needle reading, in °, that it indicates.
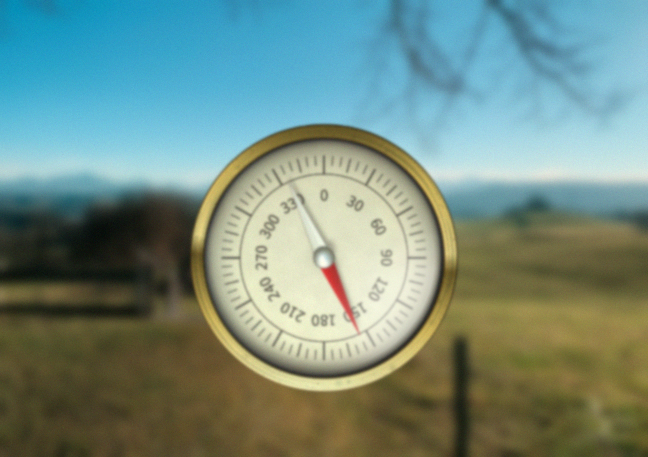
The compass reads 155 °
